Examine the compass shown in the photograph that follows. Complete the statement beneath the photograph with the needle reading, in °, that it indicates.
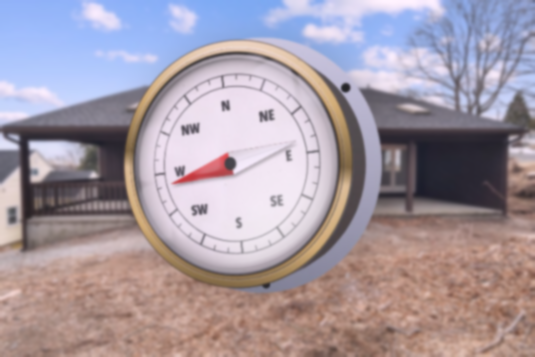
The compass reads 260 °
